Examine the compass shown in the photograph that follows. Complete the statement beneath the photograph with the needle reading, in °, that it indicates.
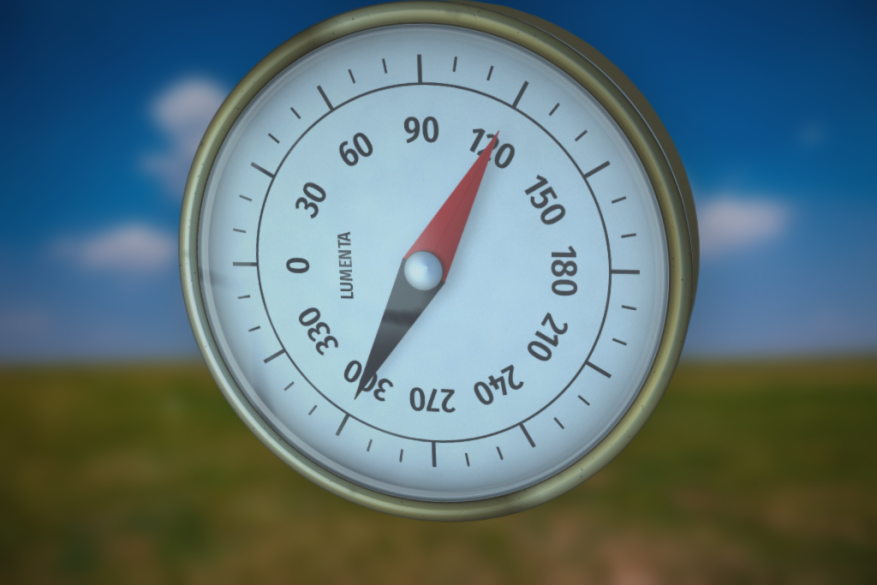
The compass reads 120 °
